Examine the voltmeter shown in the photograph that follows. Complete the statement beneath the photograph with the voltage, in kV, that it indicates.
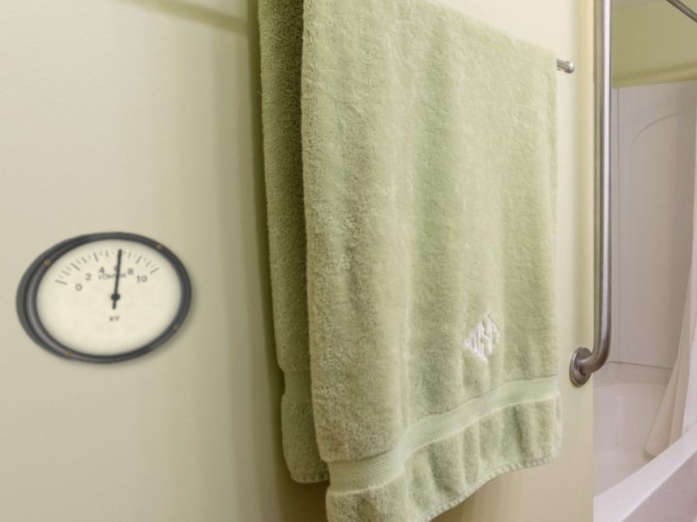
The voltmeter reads 6 kV
